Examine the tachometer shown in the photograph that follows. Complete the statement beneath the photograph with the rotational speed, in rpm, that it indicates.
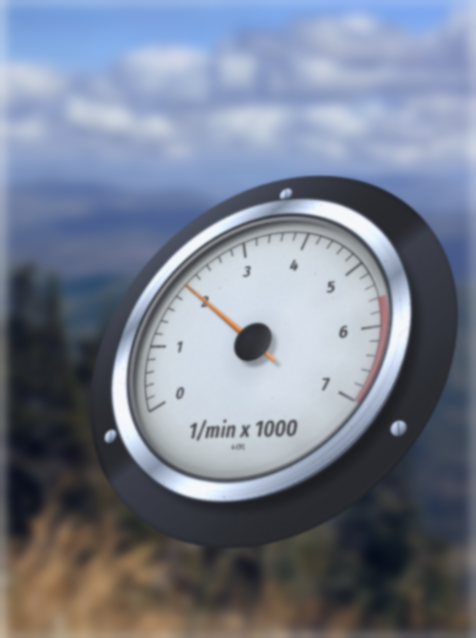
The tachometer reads 2000 rpm
